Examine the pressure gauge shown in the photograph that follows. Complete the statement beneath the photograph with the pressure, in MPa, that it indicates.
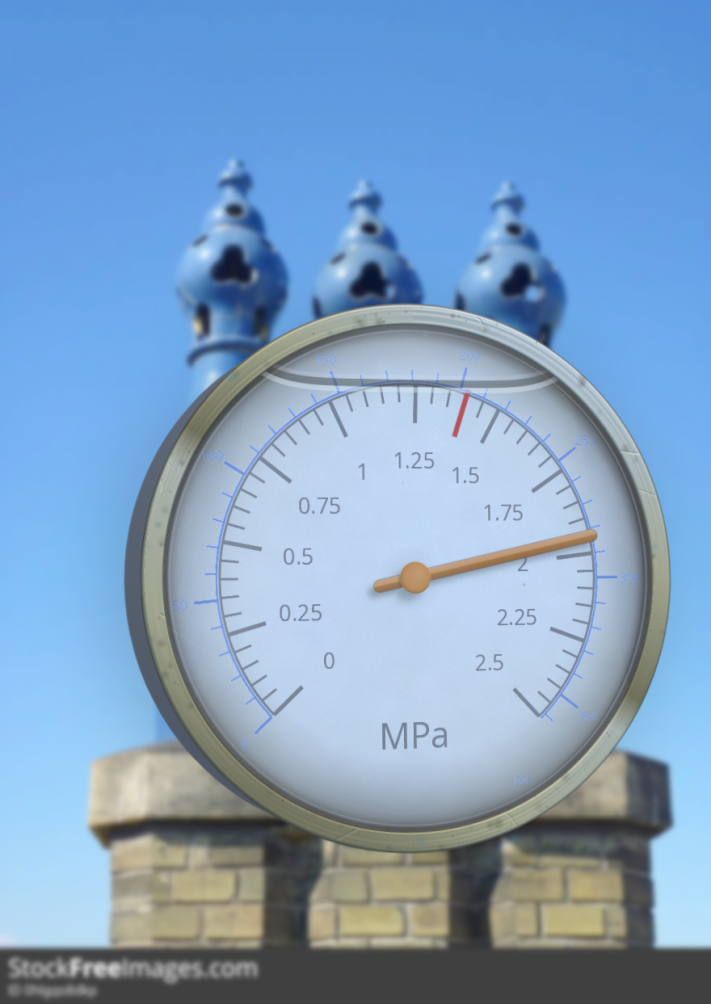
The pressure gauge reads 1.95 MPa
